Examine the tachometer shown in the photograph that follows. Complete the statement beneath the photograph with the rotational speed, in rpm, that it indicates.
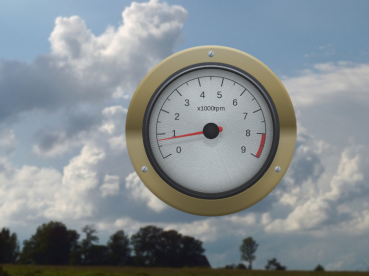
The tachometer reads 750 rpm
